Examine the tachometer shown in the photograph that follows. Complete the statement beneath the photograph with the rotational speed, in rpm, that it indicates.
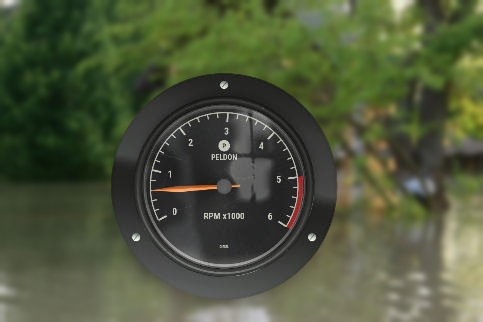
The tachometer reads 600 rpm
